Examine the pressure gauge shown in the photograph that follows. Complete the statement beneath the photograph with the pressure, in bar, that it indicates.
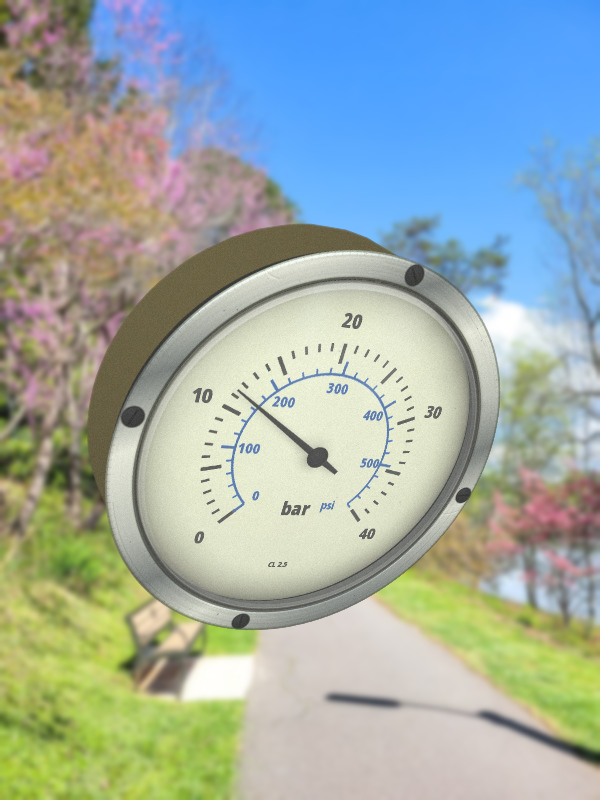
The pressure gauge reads 11.5 bar
